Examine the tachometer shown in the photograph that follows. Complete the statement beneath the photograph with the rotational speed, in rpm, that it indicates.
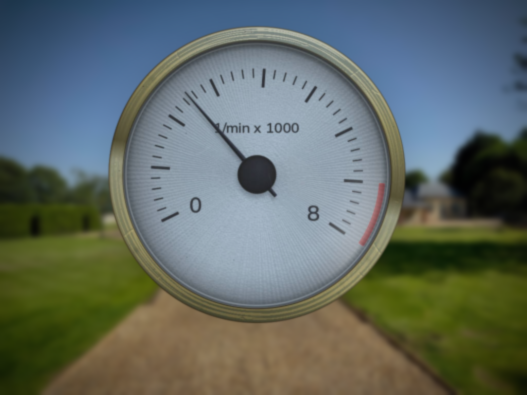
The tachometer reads 2500 rpm
